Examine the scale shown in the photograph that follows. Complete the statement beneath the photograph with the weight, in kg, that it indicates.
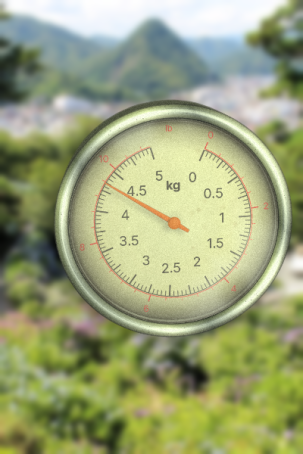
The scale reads 4.35 kg
